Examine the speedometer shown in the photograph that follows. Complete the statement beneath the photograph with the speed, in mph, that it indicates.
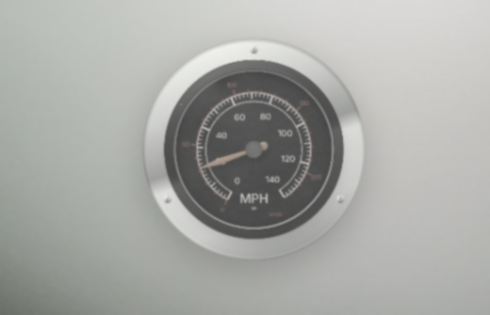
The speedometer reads 20 mph
